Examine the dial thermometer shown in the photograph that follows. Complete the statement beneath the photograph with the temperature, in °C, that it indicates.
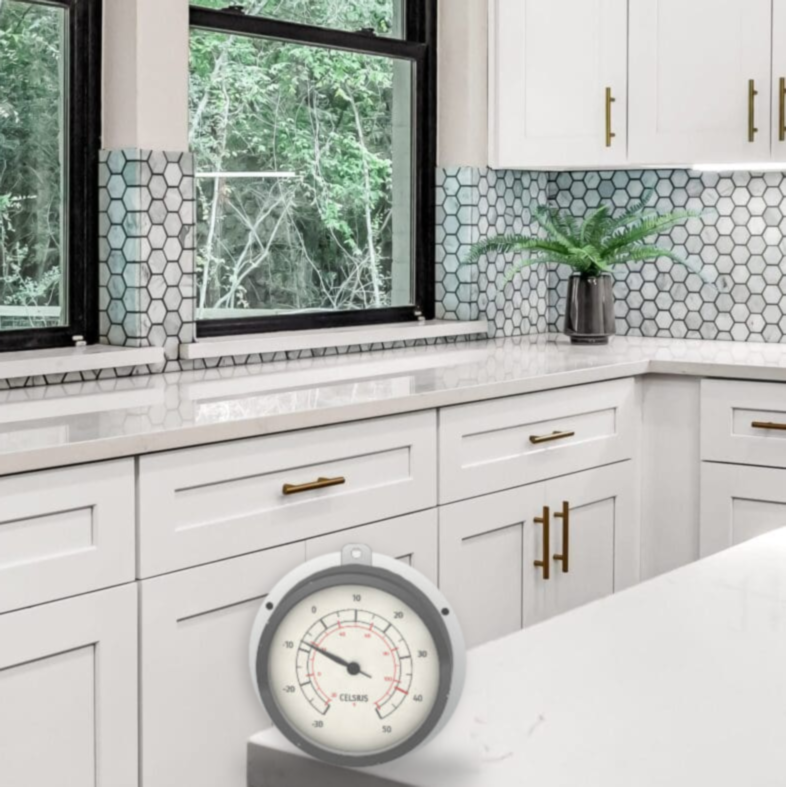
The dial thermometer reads -7.5 °C
